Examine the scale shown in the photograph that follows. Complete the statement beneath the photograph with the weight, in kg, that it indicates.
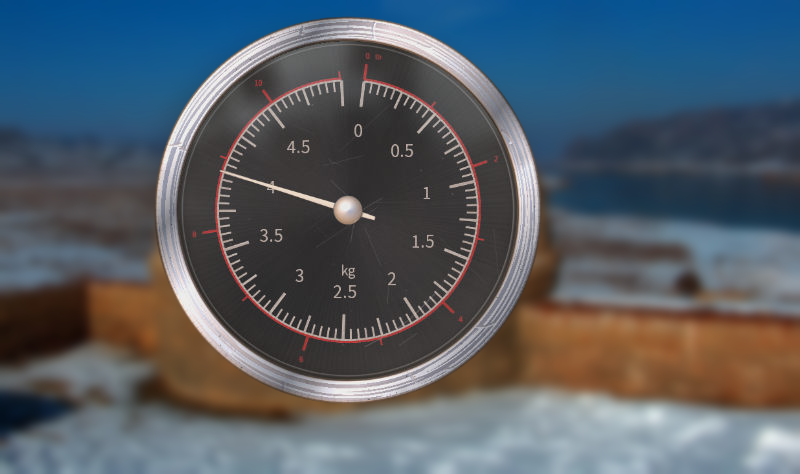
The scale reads 4 kg
